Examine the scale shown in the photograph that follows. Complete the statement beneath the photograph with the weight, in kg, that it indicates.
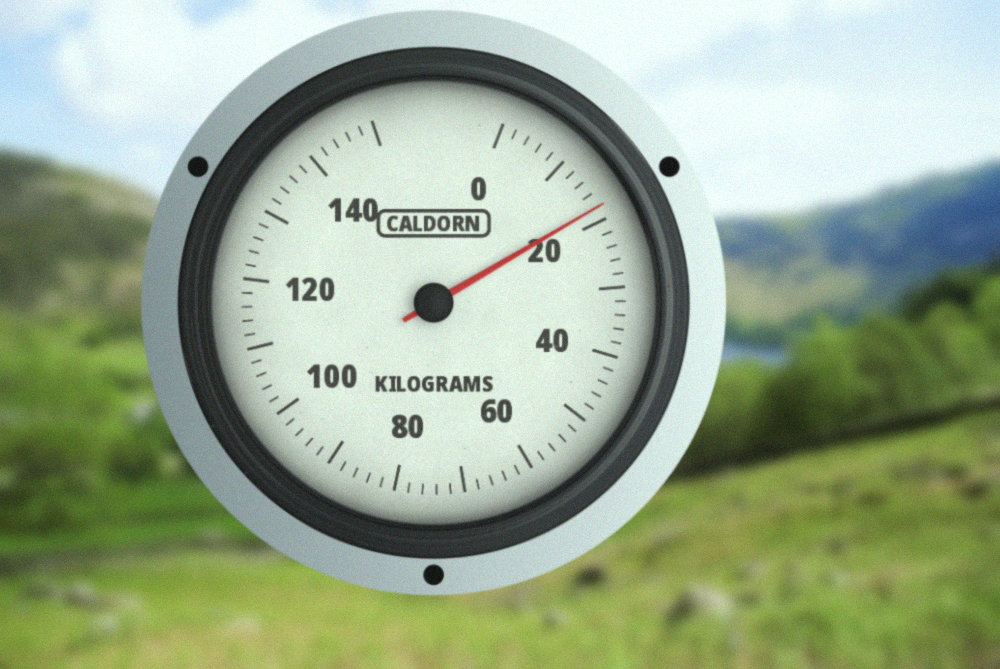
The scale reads 18 kg
